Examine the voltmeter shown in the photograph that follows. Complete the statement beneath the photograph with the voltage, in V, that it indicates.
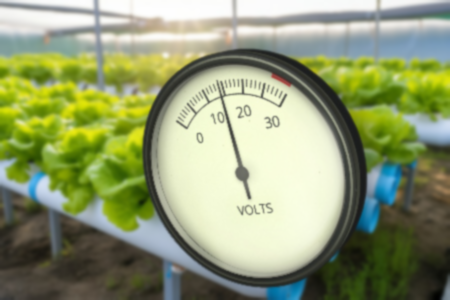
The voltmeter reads 15 V
